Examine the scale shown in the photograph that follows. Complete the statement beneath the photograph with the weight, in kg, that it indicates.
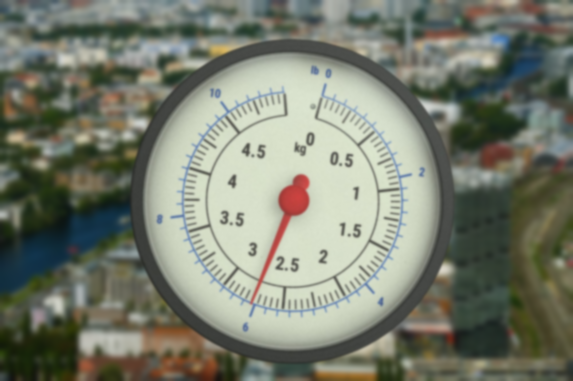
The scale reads 2.75 kg
